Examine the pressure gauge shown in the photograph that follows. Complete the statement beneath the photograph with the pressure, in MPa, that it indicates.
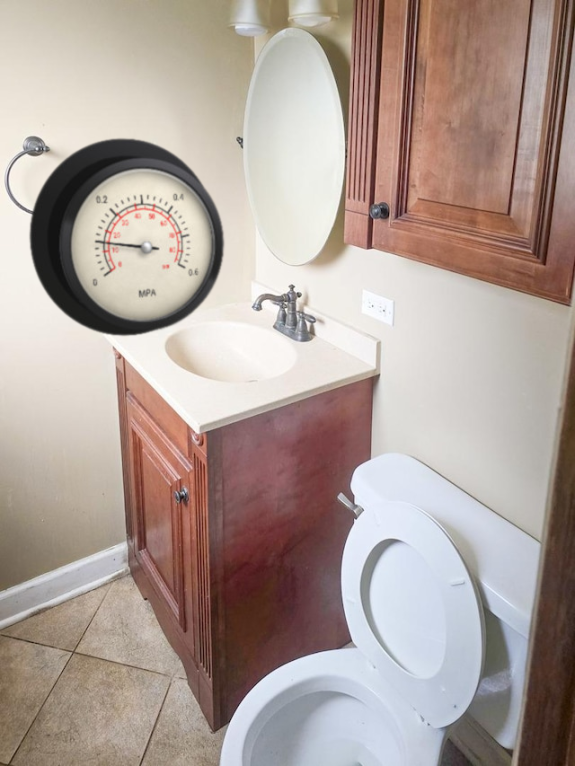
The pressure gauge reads 0.1 MPa
